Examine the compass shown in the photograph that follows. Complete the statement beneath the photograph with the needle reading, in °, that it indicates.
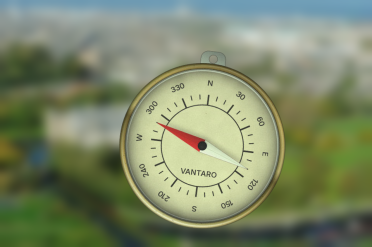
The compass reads 290 °
